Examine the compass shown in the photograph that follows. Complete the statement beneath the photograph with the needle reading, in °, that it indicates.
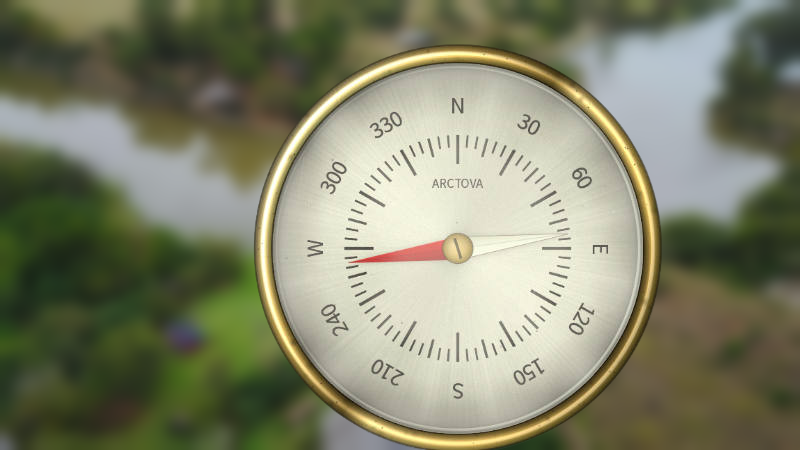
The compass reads 262.5 °
